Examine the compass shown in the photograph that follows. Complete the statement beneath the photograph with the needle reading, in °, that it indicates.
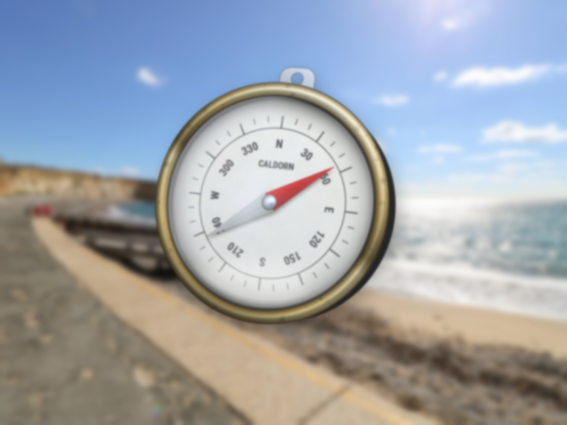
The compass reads 55 °
